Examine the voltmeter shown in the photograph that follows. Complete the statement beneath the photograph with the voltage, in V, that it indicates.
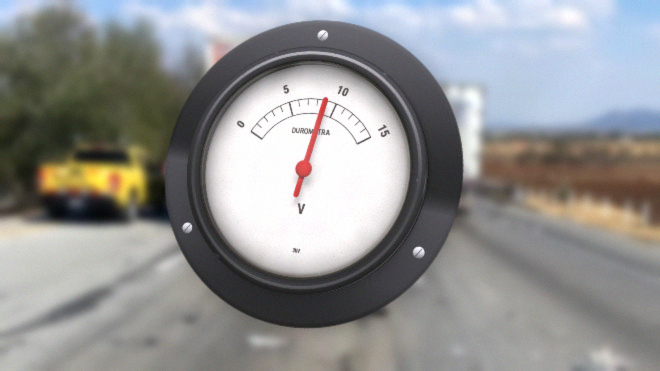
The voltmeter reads 9 V
